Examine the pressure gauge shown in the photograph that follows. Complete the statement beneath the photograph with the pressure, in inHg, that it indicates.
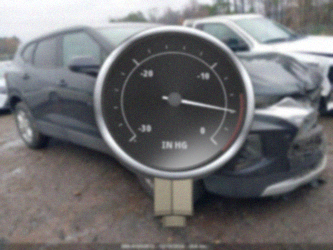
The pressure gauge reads -4 inHg
